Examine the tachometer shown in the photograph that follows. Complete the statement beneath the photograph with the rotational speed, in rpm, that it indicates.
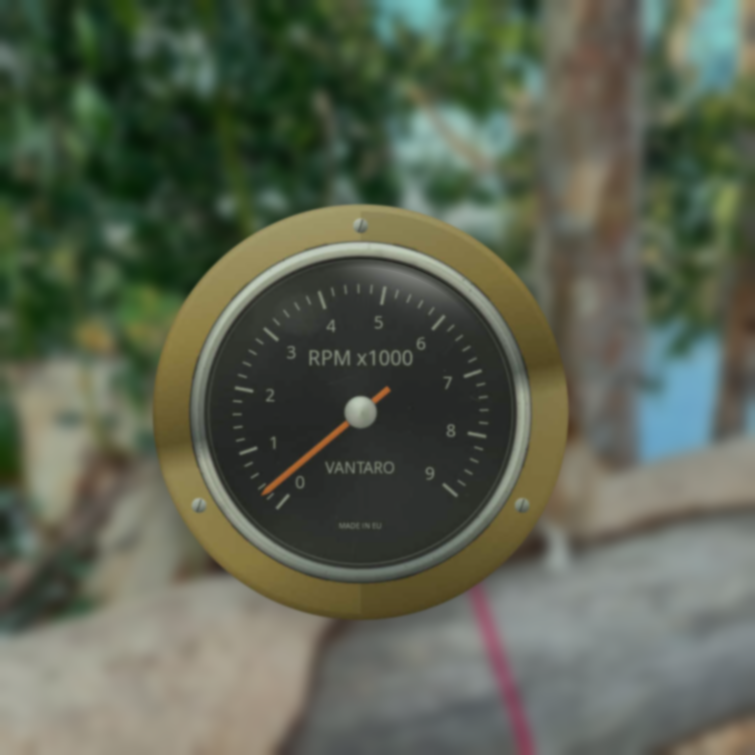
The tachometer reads 300 rpm
